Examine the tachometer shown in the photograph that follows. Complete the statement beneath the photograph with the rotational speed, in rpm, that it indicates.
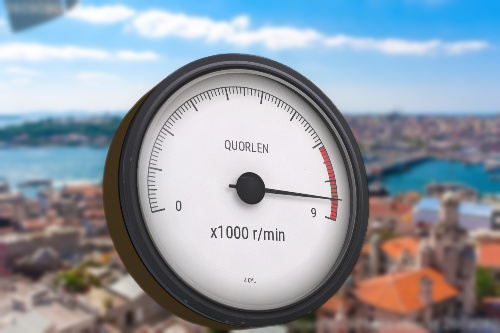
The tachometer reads 8500 rpm
